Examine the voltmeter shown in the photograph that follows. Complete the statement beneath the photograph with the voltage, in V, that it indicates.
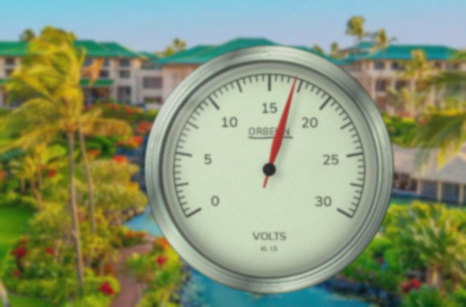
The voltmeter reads 17 V
